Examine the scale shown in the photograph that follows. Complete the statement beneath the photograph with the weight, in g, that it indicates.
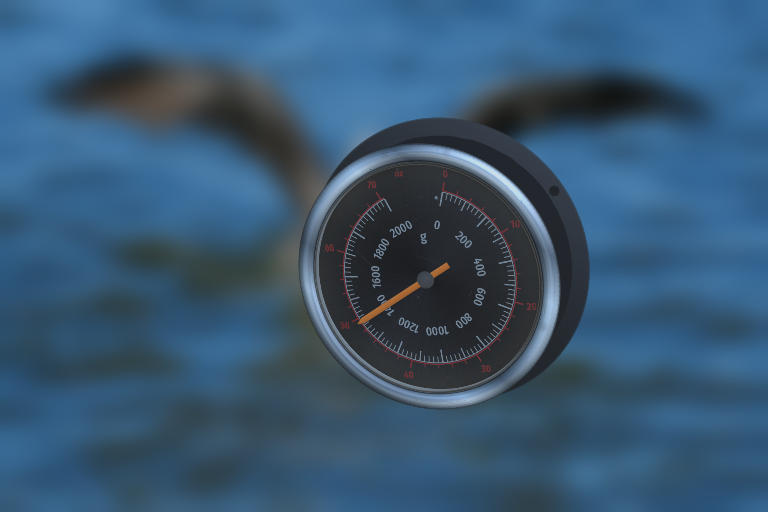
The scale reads 1400 g
